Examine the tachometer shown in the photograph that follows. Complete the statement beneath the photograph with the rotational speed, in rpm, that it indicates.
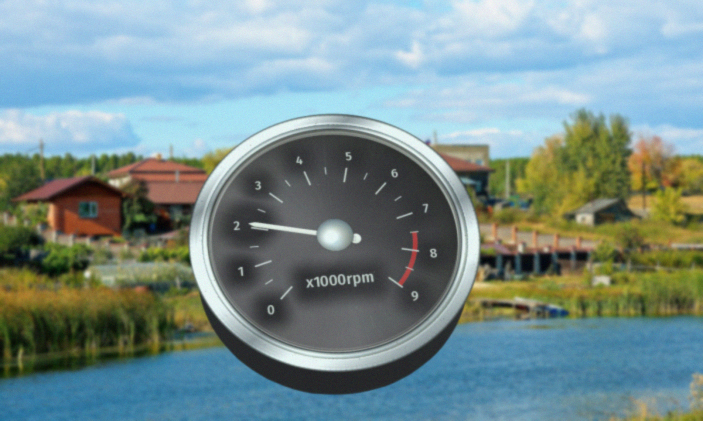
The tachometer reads 2000 rpm
